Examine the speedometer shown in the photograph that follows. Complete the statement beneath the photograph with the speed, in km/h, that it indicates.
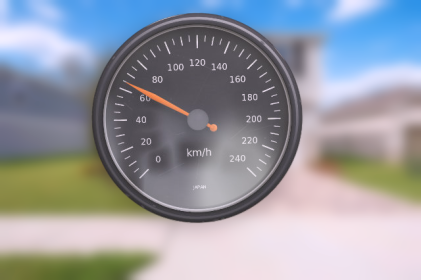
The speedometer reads 65 km/h
